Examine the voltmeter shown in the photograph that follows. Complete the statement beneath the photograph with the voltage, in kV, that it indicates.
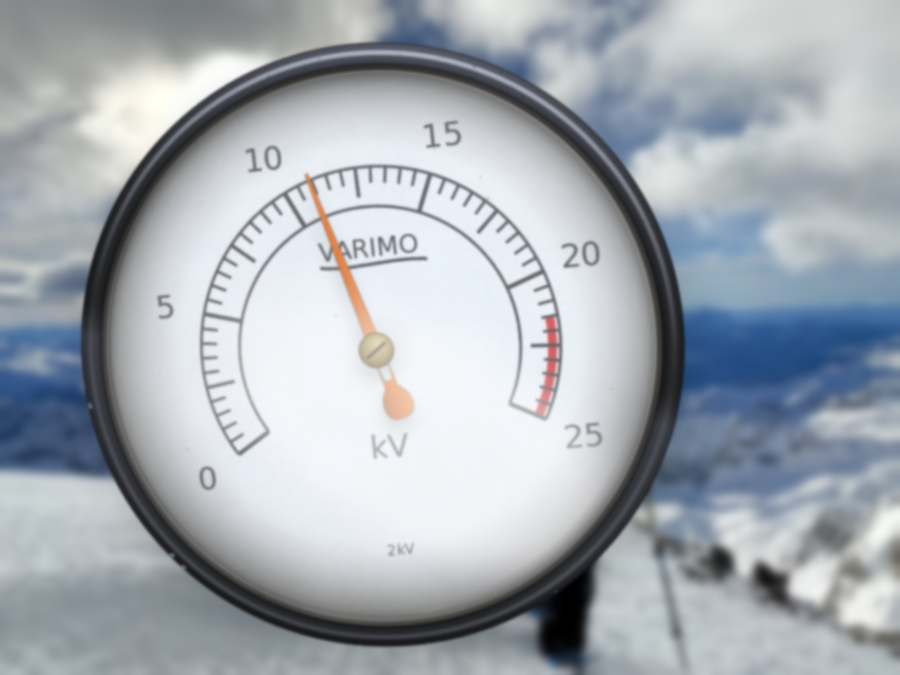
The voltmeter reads 11 kV
